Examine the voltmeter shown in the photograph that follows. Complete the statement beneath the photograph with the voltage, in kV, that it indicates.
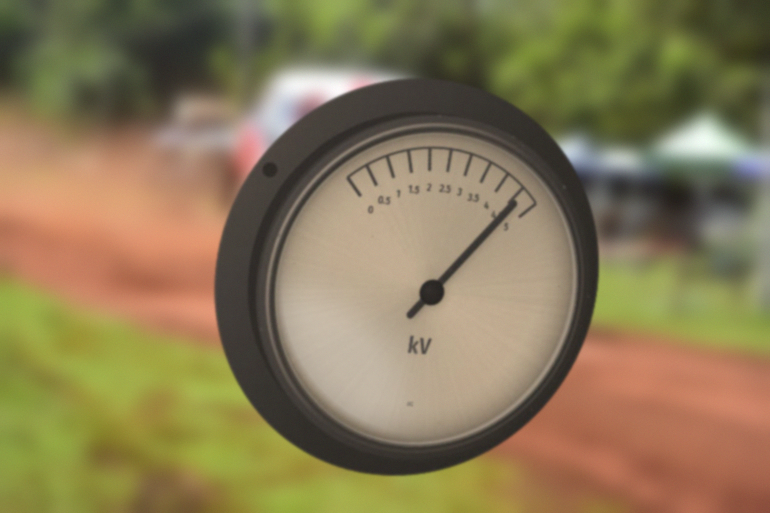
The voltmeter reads 4.5 kV
